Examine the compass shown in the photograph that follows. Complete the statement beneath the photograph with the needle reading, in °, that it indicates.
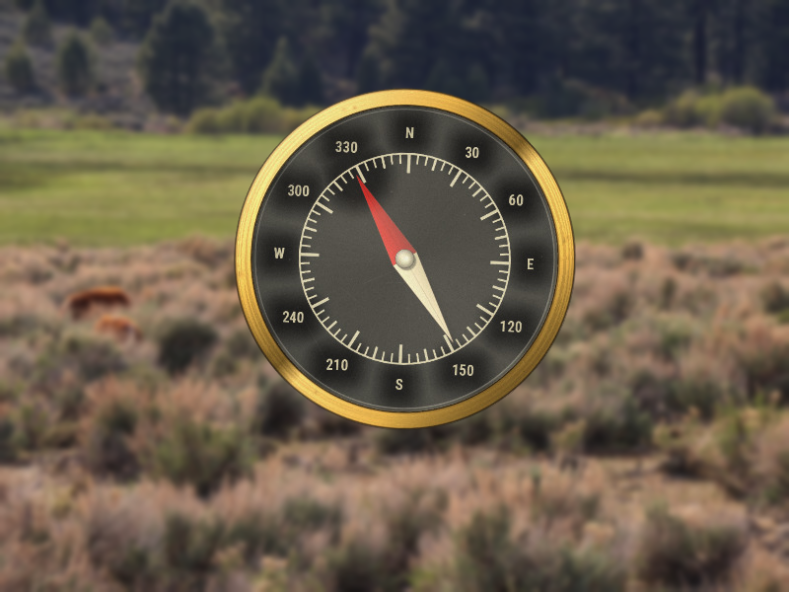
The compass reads 327.5 °
